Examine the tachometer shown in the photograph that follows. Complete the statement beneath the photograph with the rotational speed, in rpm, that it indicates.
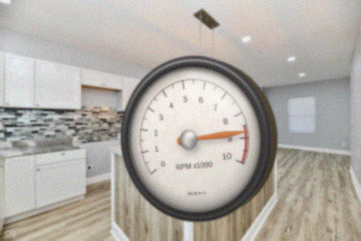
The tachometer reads 8750 rpm
